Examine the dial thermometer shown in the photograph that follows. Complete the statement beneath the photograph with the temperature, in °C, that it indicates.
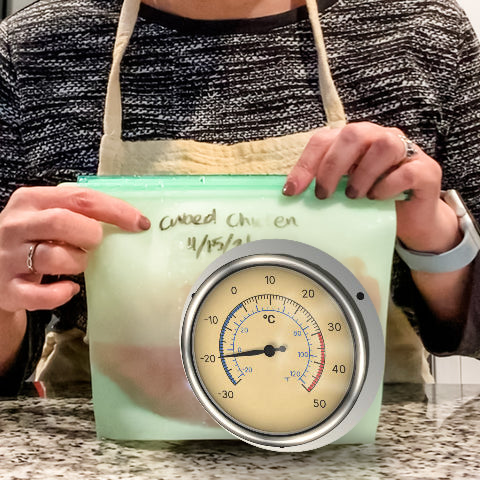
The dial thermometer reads -20 °C
